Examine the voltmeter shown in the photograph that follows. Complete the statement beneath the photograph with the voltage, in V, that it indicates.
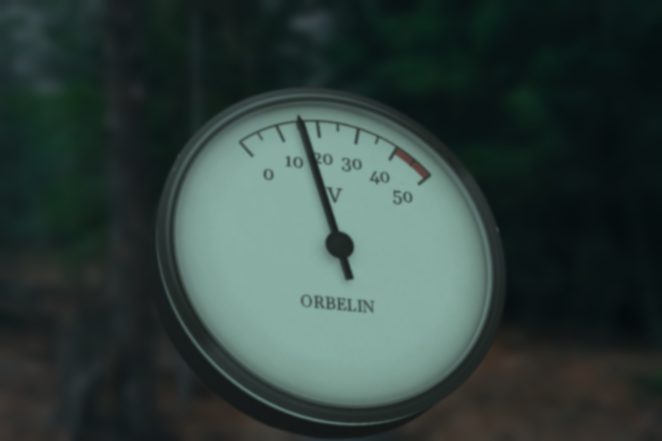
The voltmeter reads 15 V
